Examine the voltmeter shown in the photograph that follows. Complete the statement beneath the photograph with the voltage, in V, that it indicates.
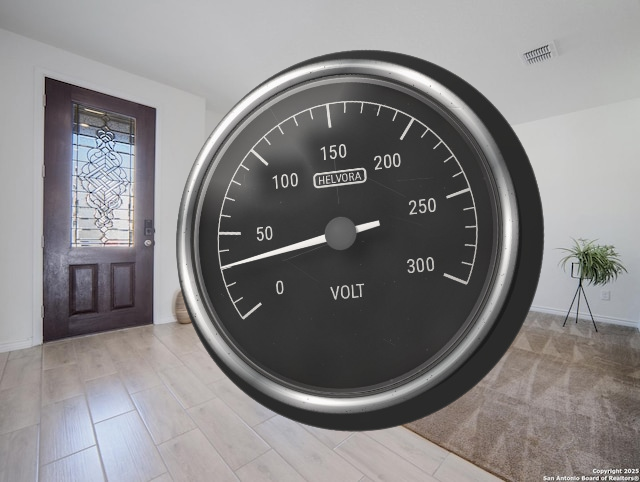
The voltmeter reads 30 V
